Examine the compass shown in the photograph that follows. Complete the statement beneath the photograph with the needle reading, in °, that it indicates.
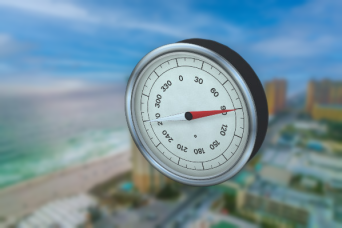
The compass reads 90 °
